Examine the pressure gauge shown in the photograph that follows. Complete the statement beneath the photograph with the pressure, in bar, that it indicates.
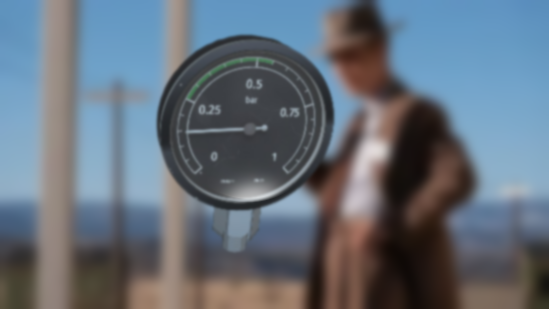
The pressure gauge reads 0.15 bar
